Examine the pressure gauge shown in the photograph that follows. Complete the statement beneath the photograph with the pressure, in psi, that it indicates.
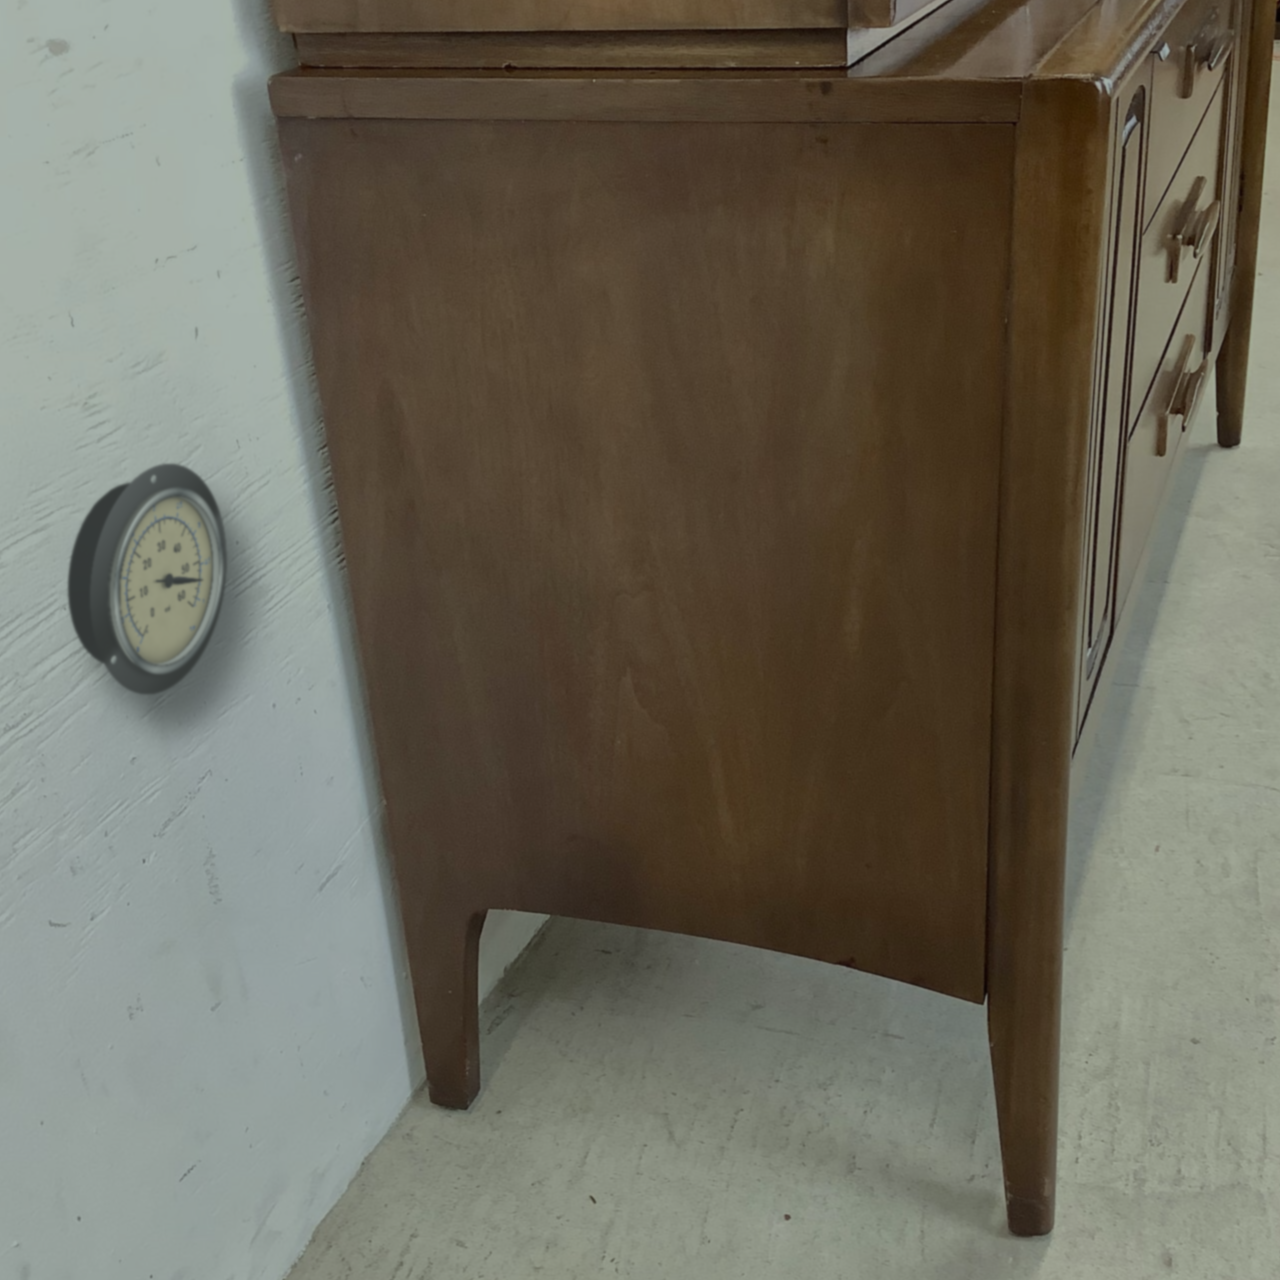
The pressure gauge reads 54 psi
